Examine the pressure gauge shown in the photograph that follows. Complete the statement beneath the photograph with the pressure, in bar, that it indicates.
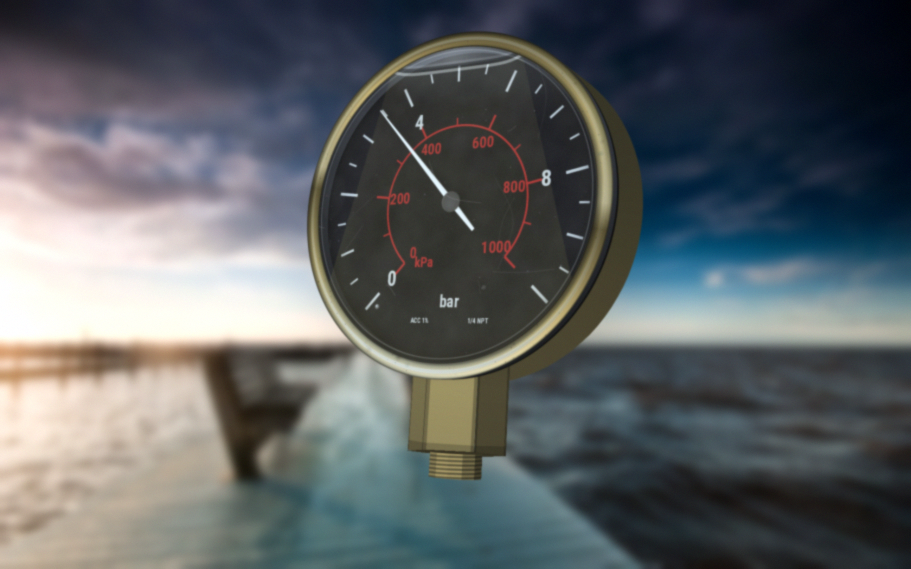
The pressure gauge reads 3.5 bar
